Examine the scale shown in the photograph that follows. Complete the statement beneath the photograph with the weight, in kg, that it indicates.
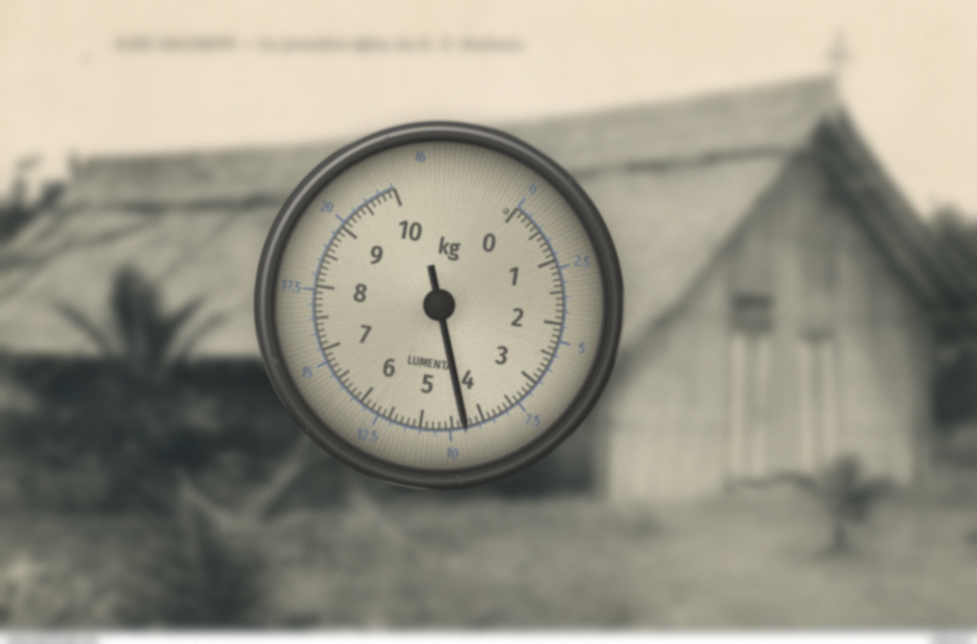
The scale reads 4.3 kg
